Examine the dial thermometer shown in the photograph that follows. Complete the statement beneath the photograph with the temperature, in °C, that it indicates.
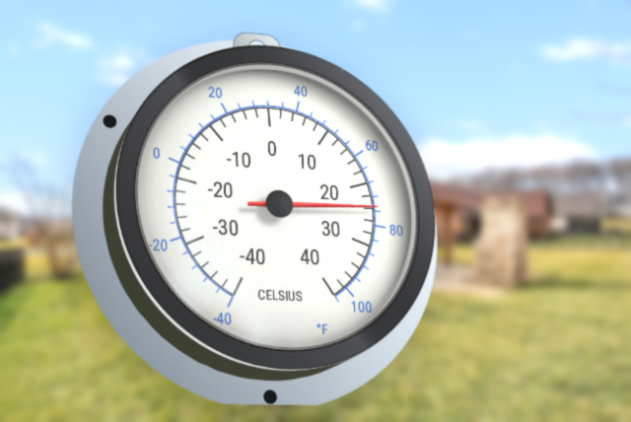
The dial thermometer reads 24 °C
